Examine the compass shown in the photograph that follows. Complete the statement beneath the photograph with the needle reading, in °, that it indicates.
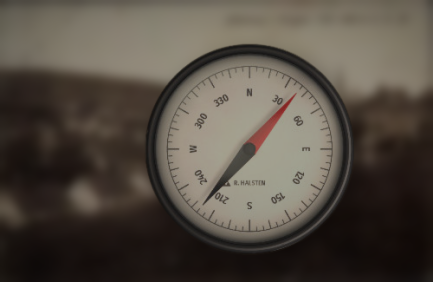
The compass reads 40 °
